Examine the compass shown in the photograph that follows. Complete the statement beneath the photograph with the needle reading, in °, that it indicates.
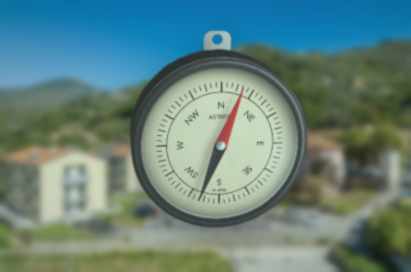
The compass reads 20 °
